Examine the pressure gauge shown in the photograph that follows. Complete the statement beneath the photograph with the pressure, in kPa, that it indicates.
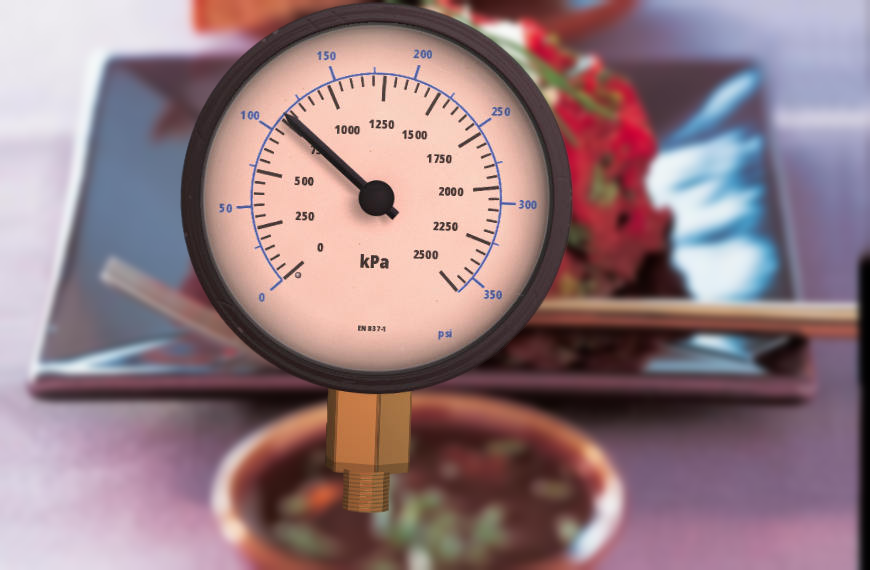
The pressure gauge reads 775 kPa
